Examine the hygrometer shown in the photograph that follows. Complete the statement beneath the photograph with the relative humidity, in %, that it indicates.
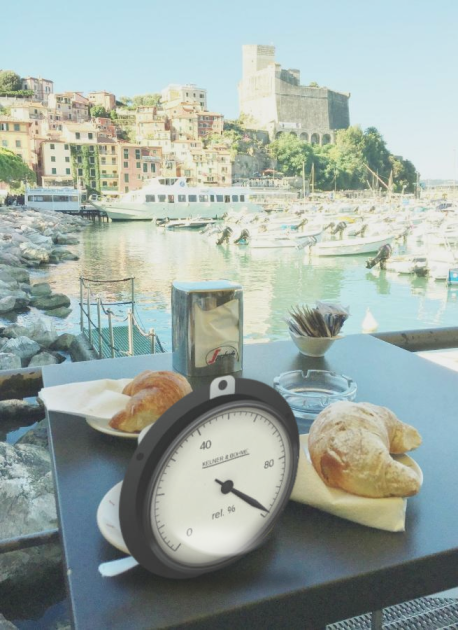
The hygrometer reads 98 %
